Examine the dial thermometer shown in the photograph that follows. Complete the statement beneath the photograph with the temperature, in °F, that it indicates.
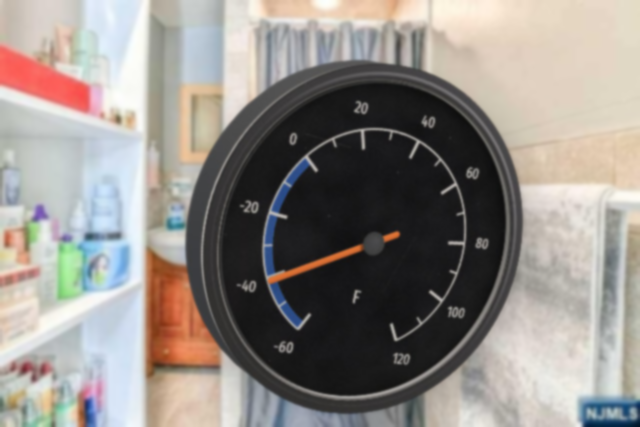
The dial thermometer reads -40 °F
